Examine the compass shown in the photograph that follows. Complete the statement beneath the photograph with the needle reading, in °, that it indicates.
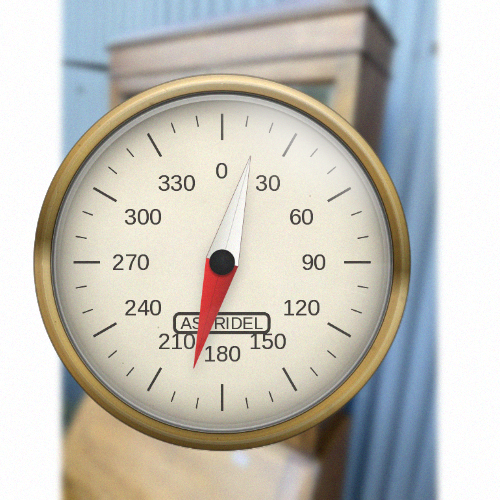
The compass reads 195 °
